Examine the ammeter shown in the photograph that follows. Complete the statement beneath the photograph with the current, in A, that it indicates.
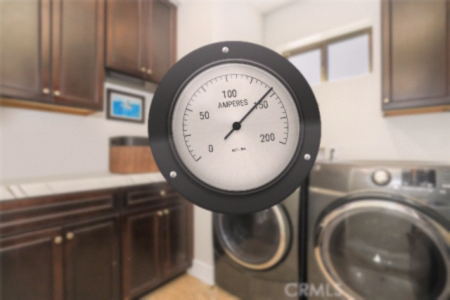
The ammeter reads 145 A
